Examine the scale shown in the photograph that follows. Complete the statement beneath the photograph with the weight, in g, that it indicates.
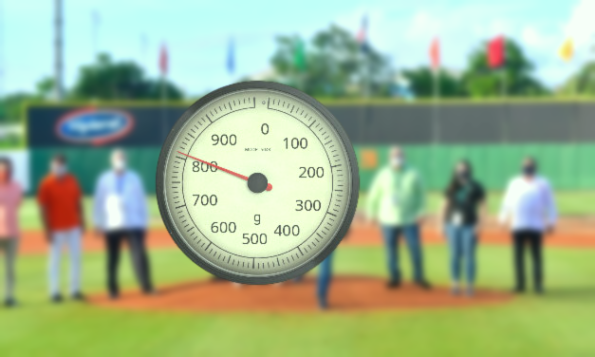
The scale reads 810 g
